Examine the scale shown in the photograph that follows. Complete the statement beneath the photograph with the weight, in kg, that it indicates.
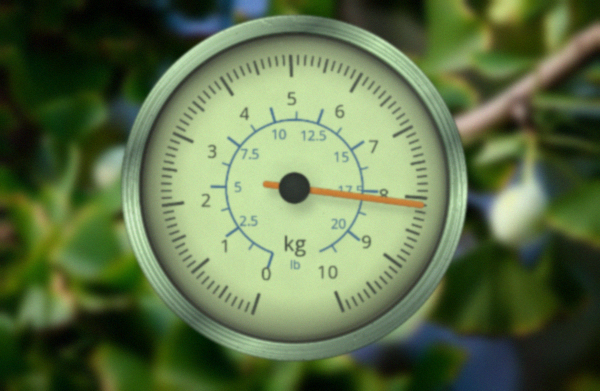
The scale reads 8.1 kg
